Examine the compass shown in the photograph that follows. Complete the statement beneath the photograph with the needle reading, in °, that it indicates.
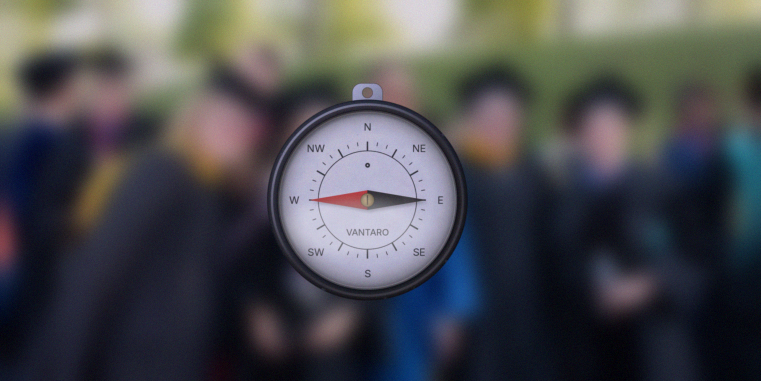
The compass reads 270 °
